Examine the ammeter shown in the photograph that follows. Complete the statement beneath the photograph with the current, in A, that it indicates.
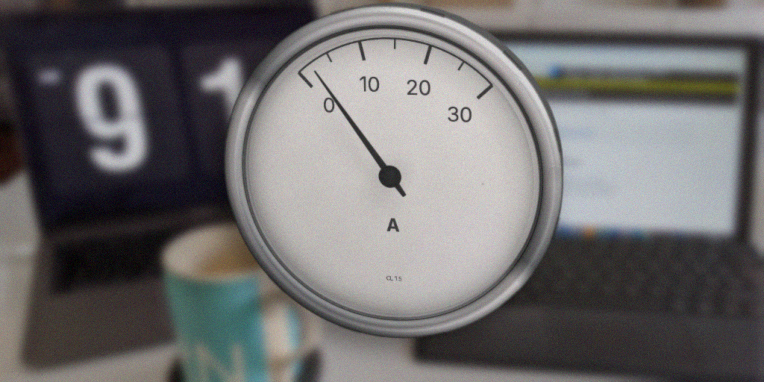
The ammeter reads 2.5 A
